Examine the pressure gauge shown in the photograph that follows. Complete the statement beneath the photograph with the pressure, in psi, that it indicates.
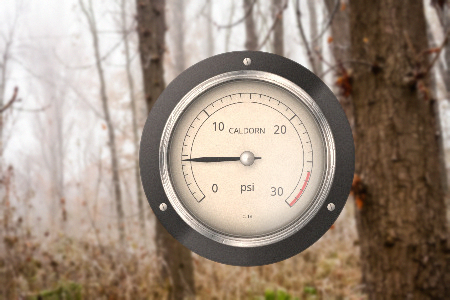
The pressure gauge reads 4.5 psi
